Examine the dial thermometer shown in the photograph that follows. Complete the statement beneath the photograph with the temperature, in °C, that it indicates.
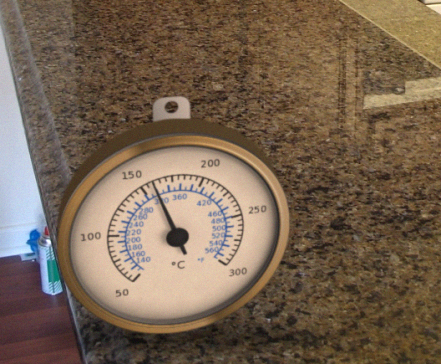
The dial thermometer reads 160 °C
